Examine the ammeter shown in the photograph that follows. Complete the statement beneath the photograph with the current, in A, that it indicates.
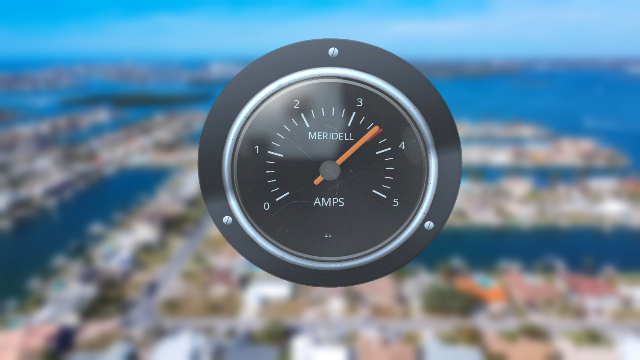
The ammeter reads 3.5 A
